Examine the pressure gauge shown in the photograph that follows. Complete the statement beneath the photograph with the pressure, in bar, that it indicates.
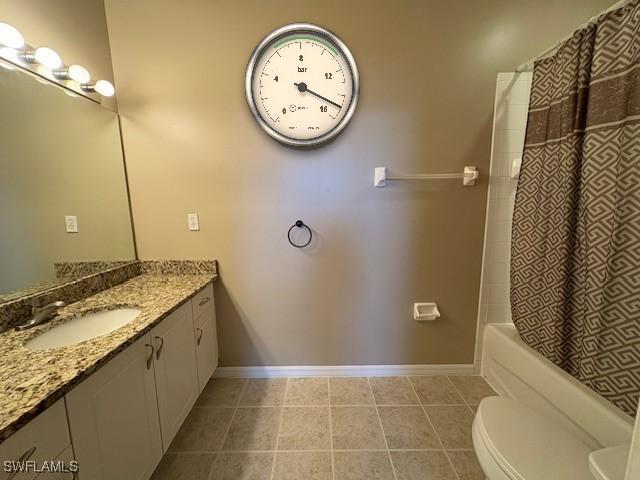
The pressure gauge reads 15 bar
